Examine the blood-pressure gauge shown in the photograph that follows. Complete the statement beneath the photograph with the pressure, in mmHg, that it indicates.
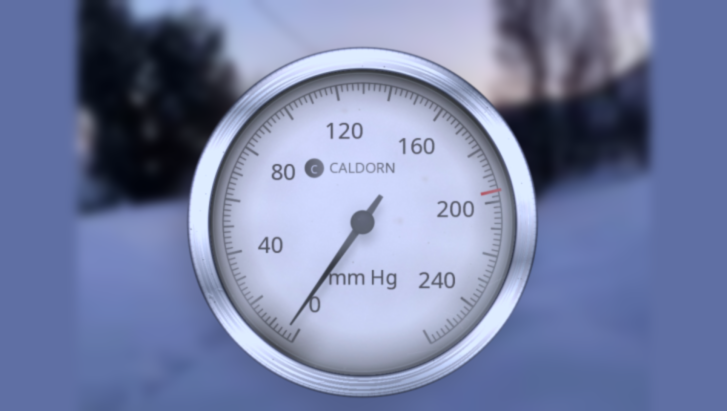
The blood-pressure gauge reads 4 mmHg
